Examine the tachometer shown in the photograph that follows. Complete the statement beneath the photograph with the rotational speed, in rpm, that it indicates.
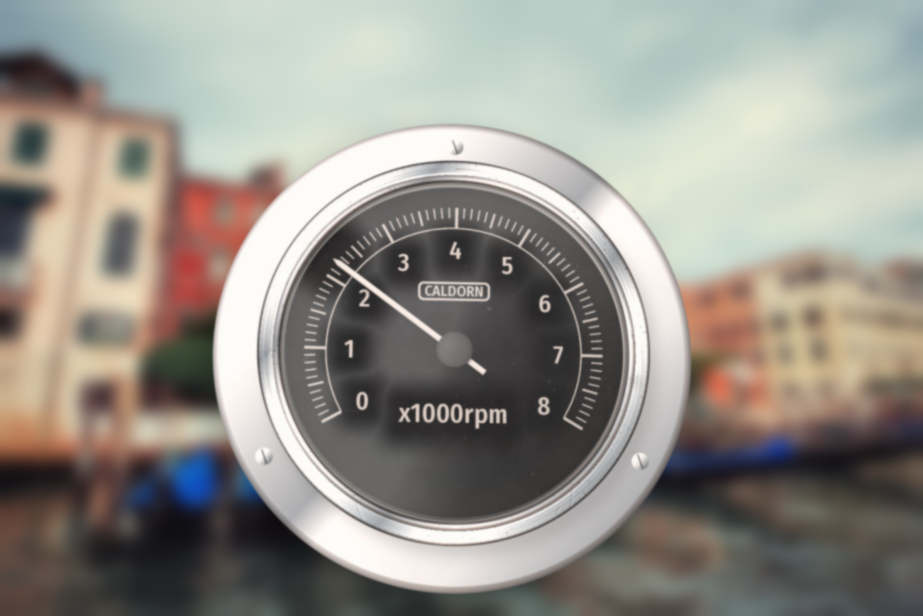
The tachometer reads 2200 rpm
